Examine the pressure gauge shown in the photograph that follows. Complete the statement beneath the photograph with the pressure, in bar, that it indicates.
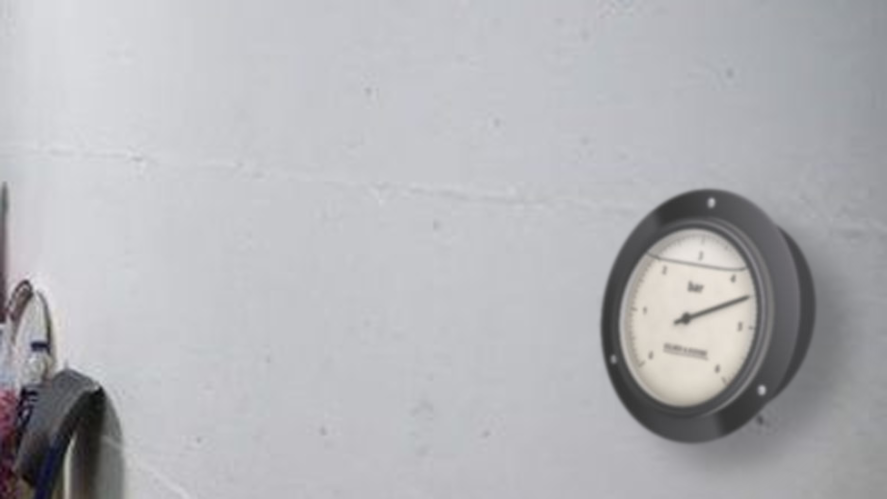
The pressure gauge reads 4.5 bar
